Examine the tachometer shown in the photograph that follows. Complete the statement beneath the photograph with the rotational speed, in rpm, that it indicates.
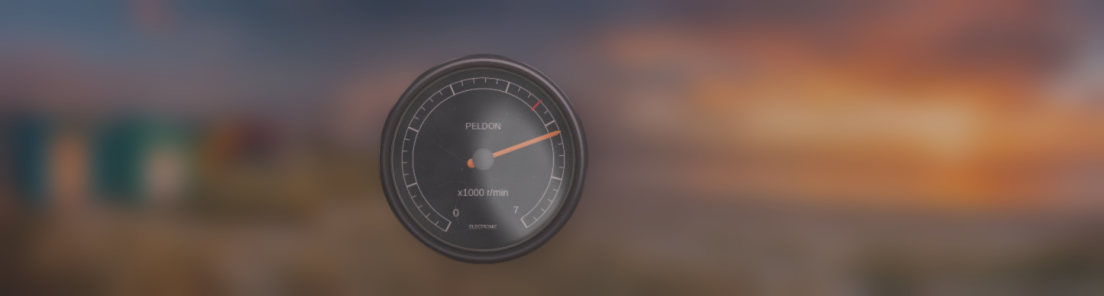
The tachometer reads 5200 rpm
